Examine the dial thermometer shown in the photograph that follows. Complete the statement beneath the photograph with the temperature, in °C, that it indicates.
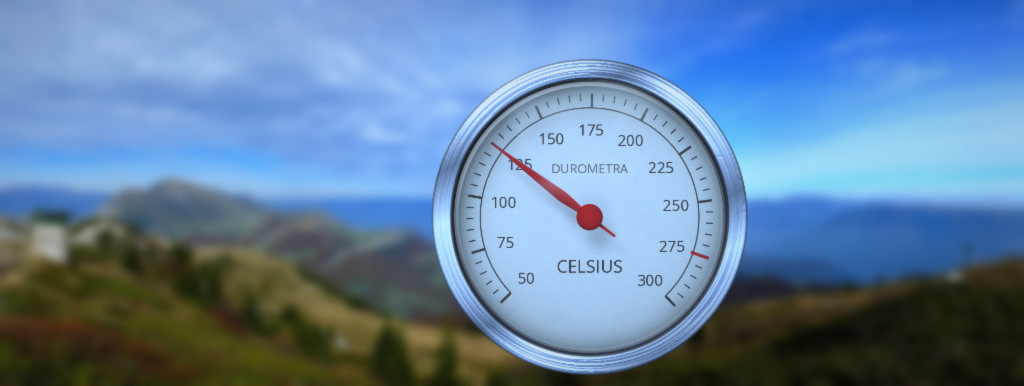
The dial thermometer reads 125 °C
